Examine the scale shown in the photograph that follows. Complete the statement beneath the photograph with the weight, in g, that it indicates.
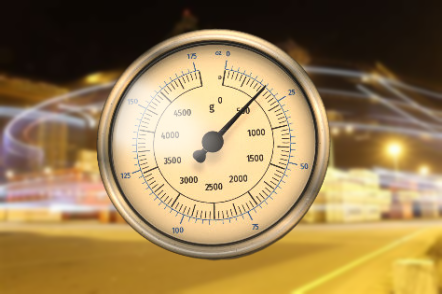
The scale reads 500 g
